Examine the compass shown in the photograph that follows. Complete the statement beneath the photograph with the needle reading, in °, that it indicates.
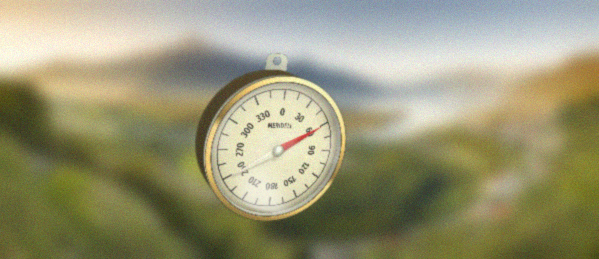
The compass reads 60 °
